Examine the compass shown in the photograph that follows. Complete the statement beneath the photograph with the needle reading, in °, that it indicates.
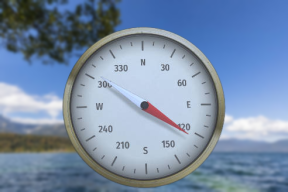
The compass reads 125 °
